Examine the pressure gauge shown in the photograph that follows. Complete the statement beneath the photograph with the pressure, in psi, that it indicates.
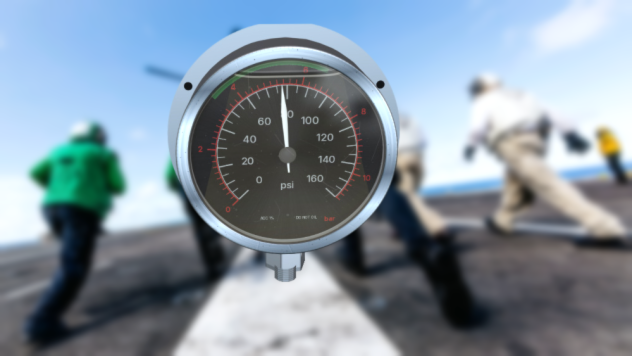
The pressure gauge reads 77.5 psi
